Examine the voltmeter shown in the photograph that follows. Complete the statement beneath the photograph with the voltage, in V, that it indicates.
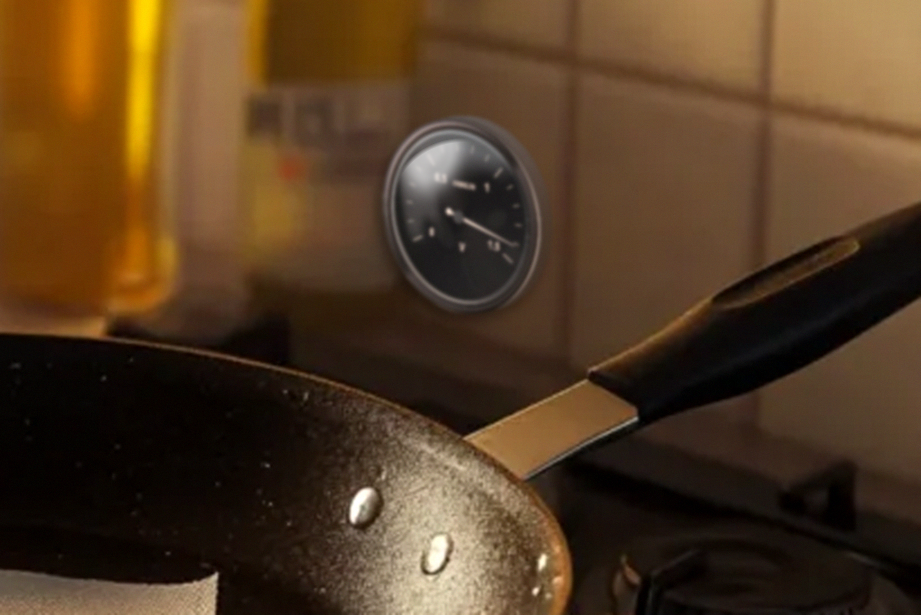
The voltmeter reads 1.4 V
